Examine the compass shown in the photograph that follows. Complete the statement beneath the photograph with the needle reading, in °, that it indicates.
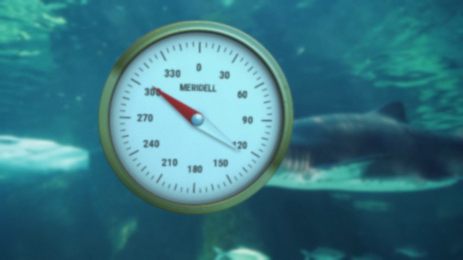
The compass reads 305 °
